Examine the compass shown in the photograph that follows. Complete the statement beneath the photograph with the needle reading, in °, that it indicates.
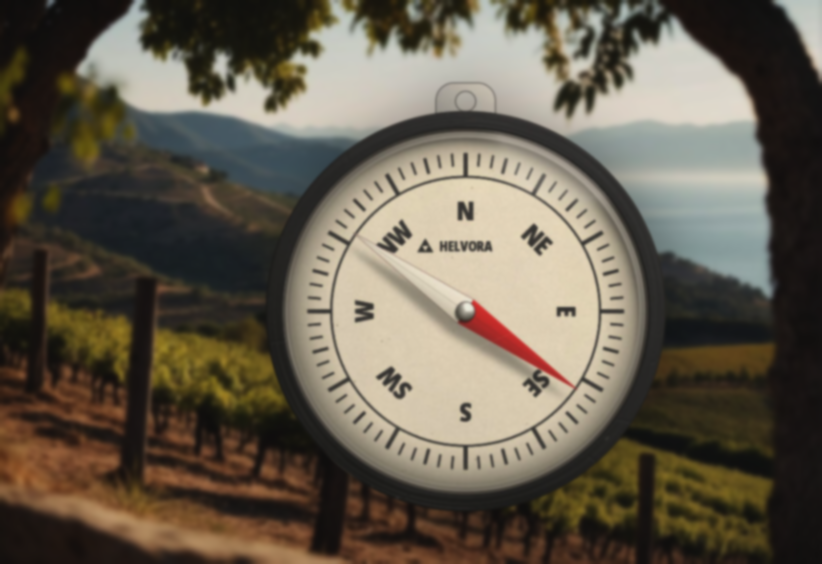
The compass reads 125 °
